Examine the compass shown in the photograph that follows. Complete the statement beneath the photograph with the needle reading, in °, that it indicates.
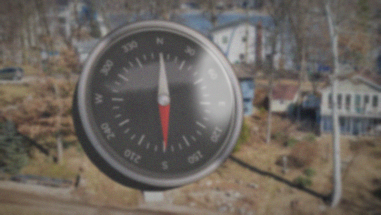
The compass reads 180 °
